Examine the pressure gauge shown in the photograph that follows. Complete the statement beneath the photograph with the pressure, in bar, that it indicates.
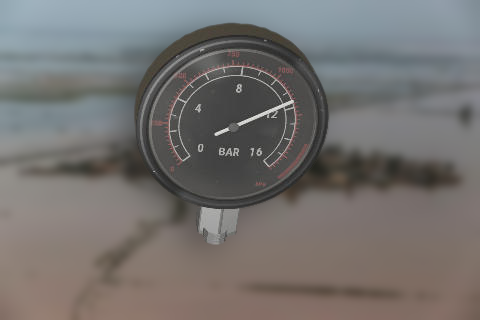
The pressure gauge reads 11.5 bar
